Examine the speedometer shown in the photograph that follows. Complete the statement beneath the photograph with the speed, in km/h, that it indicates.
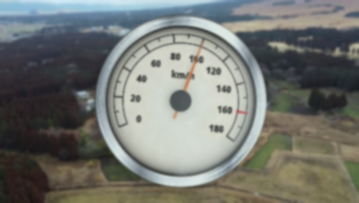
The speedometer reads 100 km/h
